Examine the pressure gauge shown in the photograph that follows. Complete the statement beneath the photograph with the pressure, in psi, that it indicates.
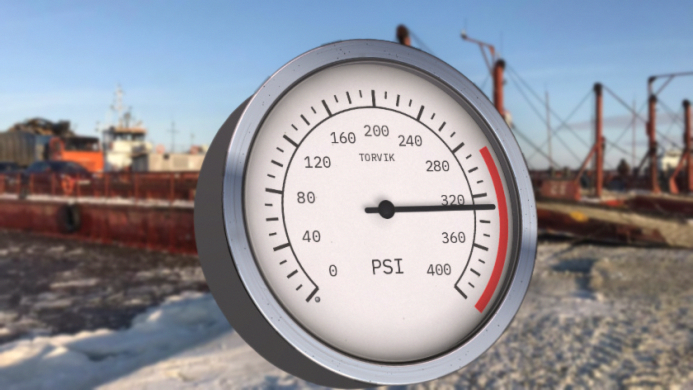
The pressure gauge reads 330 psi
